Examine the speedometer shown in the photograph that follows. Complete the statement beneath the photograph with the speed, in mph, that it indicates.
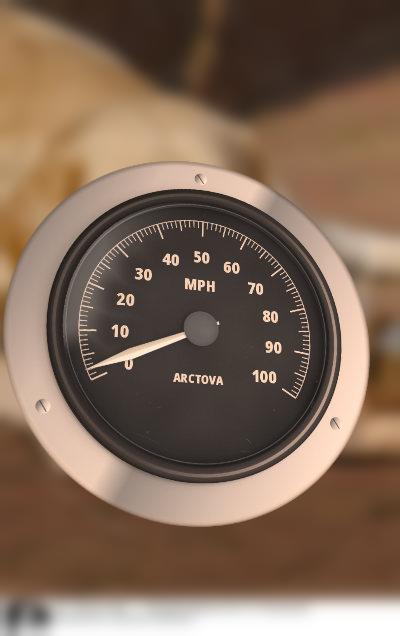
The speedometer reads 2 mph
